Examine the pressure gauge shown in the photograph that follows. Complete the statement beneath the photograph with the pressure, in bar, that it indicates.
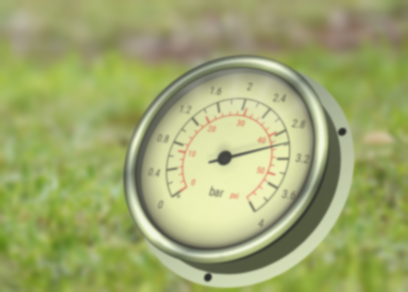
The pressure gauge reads 3 bar
